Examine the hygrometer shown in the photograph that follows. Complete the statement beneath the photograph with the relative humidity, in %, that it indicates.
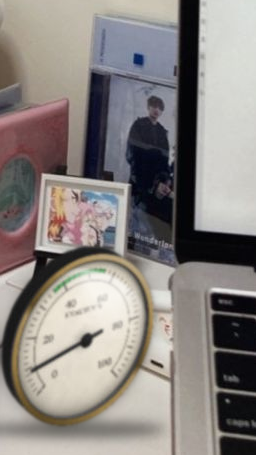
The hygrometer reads 10 %
